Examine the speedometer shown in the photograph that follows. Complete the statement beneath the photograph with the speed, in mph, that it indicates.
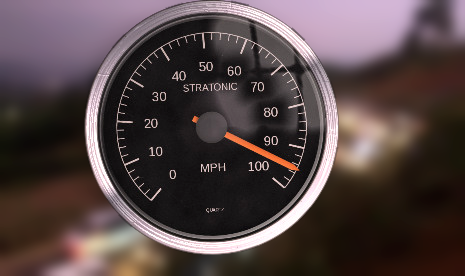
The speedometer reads 95 mph
